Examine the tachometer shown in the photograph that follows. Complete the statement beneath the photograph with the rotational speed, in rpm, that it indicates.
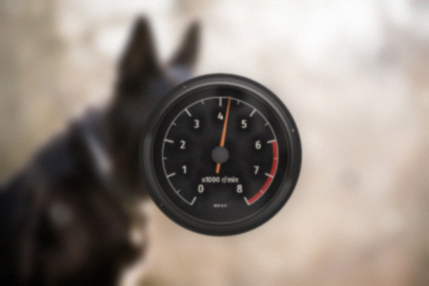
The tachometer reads 4250 rpm
